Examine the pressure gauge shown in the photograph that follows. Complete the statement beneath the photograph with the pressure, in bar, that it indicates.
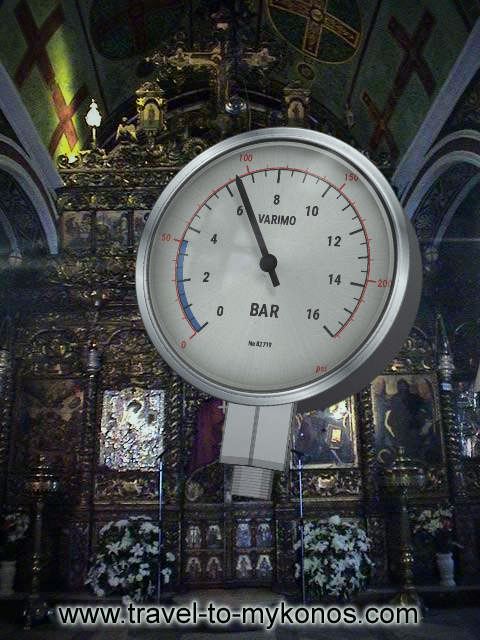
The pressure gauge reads 6.5 bar
